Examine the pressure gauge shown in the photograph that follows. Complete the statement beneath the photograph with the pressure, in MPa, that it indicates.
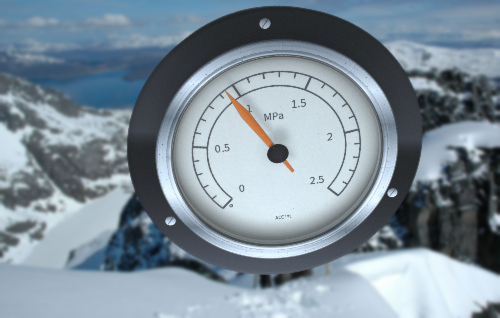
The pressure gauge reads 0.95 MPa
